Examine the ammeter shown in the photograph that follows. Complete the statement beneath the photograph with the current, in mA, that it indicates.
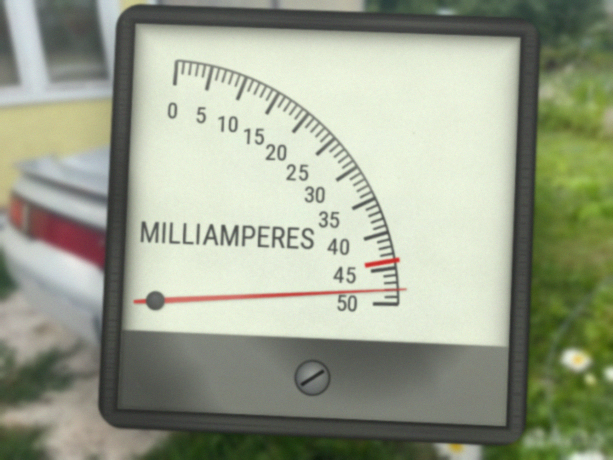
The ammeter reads 48 mA
